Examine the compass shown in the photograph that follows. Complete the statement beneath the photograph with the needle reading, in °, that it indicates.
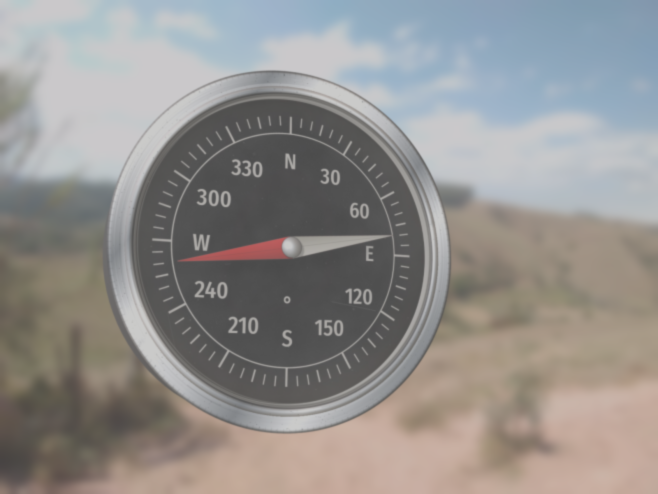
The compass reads 260 °
